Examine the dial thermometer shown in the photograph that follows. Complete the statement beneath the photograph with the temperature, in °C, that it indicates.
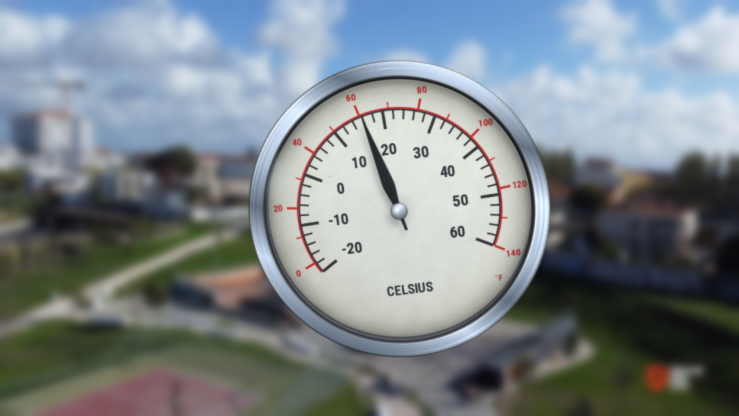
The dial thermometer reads 16 °C
